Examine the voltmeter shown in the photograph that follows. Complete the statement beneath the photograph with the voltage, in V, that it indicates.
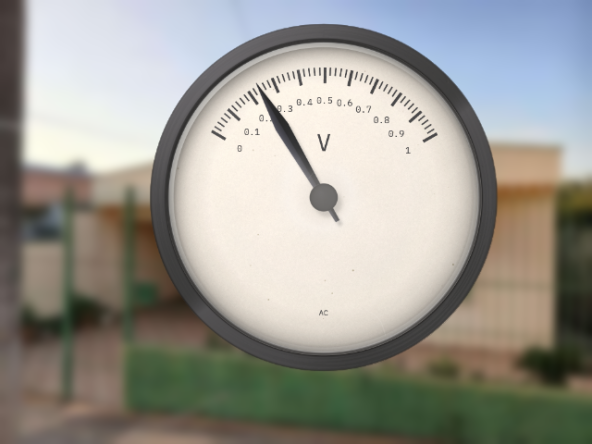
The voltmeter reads 0.24 V
